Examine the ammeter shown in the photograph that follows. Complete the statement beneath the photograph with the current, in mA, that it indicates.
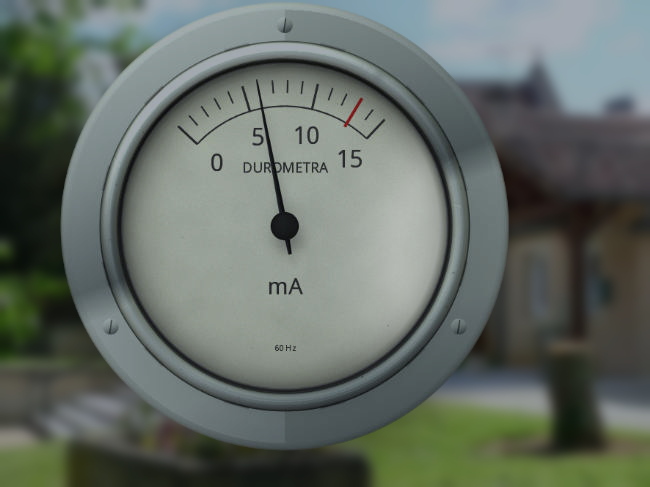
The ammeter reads 6 mA
